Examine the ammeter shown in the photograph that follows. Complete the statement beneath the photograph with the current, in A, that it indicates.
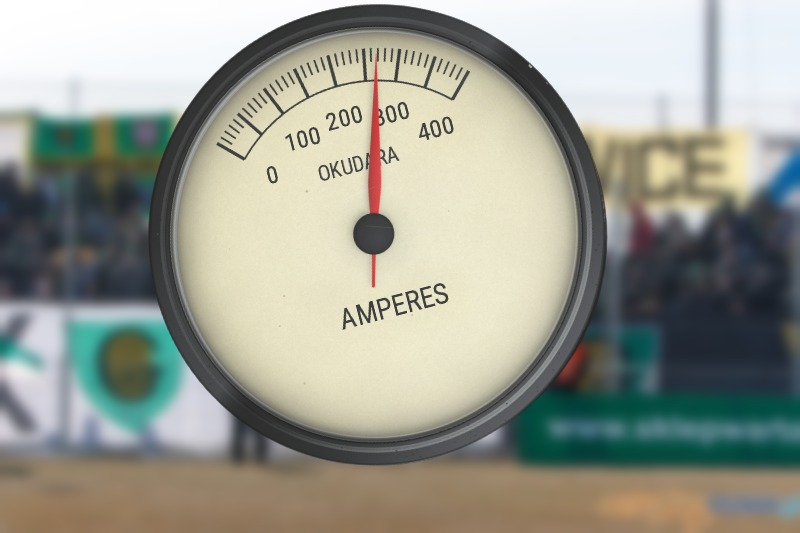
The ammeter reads 270 A
